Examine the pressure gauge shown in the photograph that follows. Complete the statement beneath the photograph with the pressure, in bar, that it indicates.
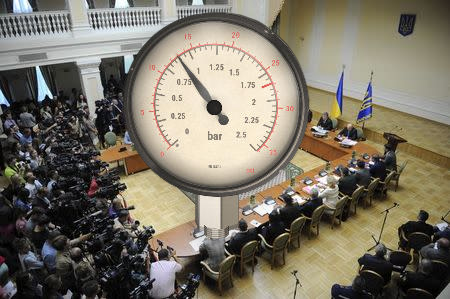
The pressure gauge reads 0.9 bar
